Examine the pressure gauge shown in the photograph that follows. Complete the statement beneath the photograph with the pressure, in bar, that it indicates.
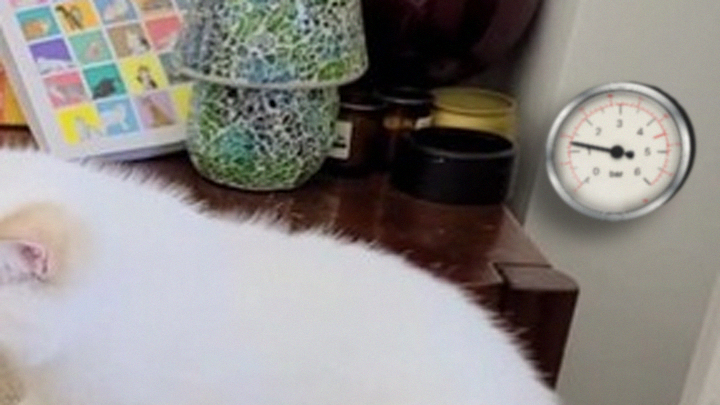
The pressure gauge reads 1.25 bar
